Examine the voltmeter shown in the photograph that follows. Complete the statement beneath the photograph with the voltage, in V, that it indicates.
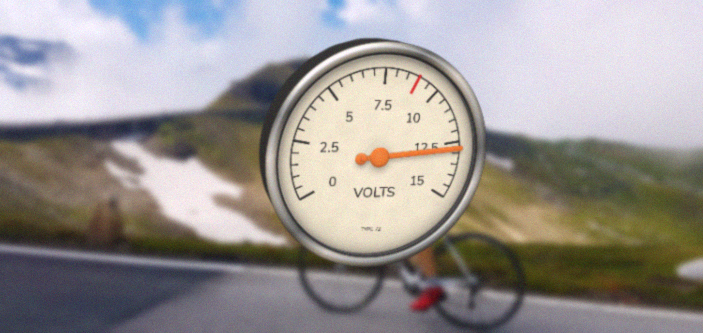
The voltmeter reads 12.75 V
